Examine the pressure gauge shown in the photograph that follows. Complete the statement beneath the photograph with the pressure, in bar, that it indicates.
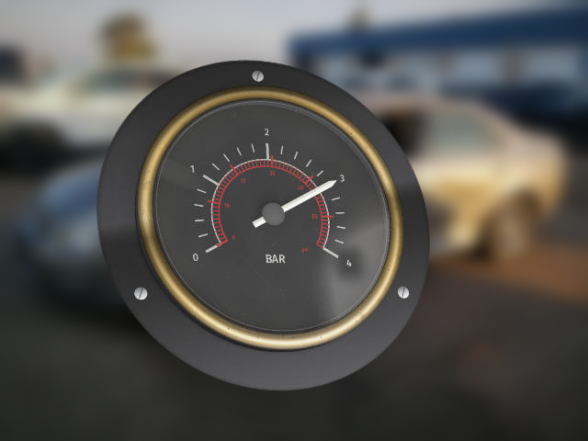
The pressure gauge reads 3 bar
